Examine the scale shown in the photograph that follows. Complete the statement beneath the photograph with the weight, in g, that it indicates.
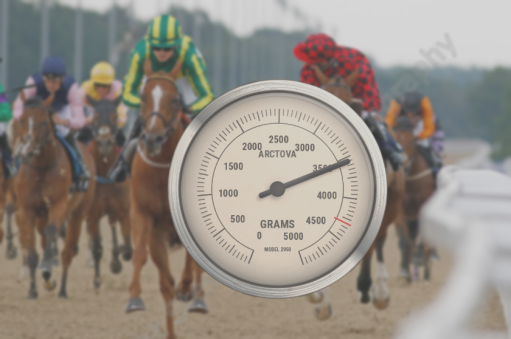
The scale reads 3550 g
